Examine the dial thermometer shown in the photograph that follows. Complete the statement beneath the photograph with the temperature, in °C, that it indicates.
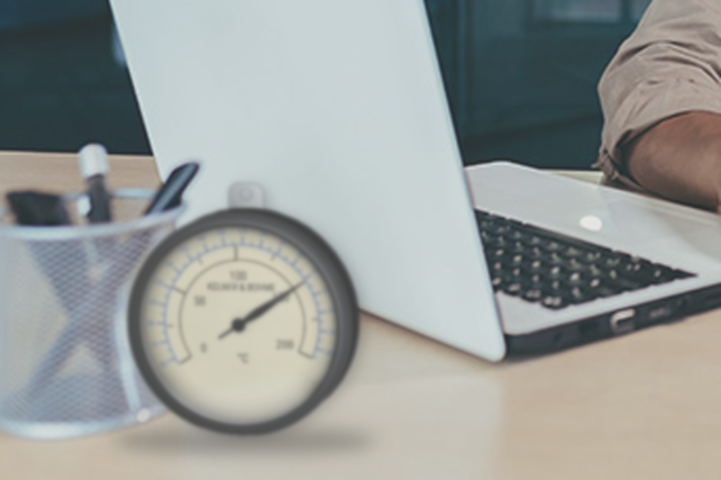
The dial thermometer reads 150 °C
